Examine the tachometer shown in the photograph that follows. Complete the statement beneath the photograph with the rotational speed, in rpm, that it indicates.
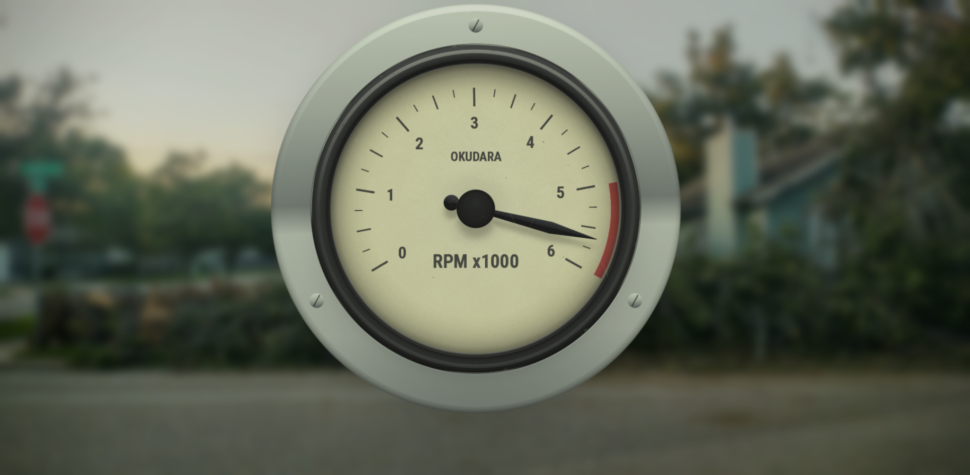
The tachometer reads 5625 rpm
